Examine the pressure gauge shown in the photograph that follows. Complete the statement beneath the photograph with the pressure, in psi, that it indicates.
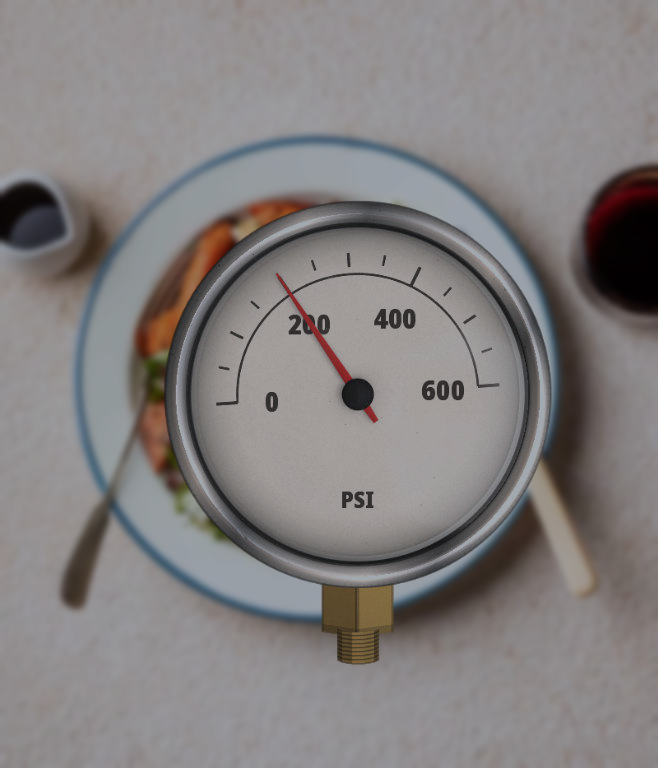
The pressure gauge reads 200 psi
